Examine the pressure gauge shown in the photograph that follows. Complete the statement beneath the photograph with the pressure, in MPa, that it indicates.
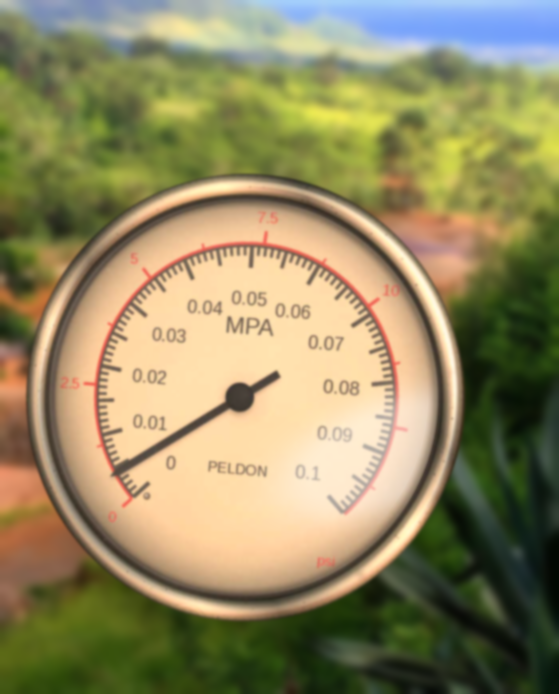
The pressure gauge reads 0.004 MPa
